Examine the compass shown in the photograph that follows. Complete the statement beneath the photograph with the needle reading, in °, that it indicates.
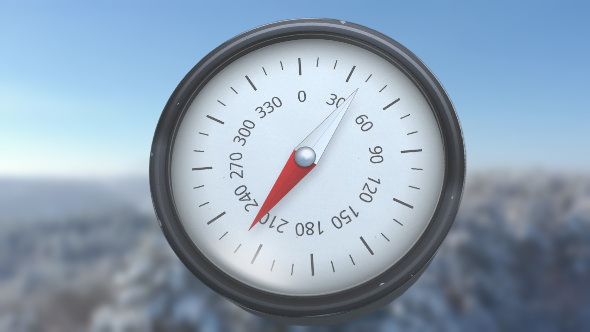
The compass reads 220 °
